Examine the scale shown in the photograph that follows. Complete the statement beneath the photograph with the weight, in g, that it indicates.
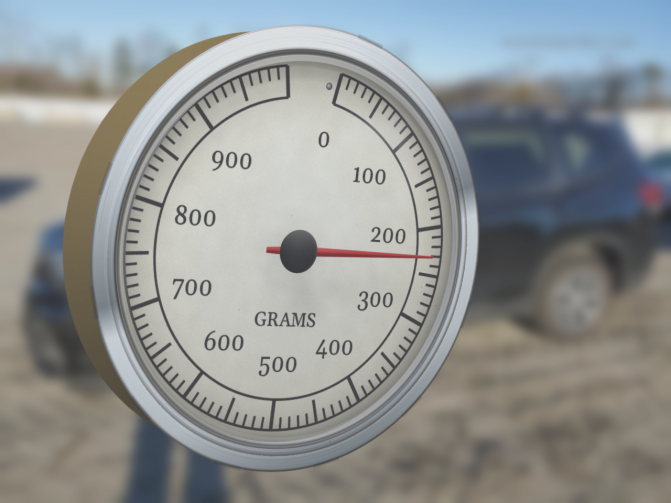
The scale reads 230 g
